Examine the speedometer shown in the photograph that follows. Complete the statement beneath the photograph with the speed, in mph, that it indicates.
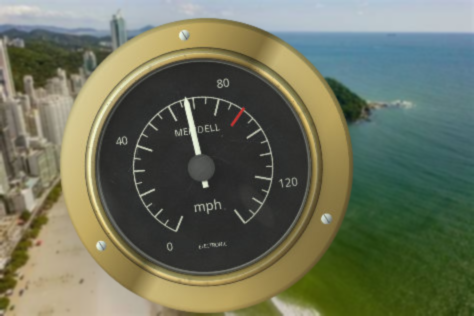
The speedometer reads 67.5 mph
